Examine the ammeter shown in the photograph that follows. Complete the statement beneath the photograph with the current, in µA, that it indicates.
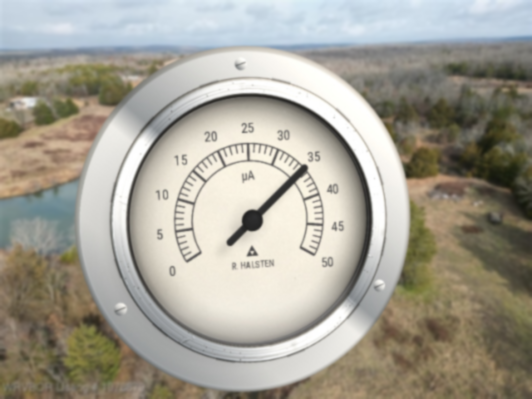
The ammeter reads 35 µA
